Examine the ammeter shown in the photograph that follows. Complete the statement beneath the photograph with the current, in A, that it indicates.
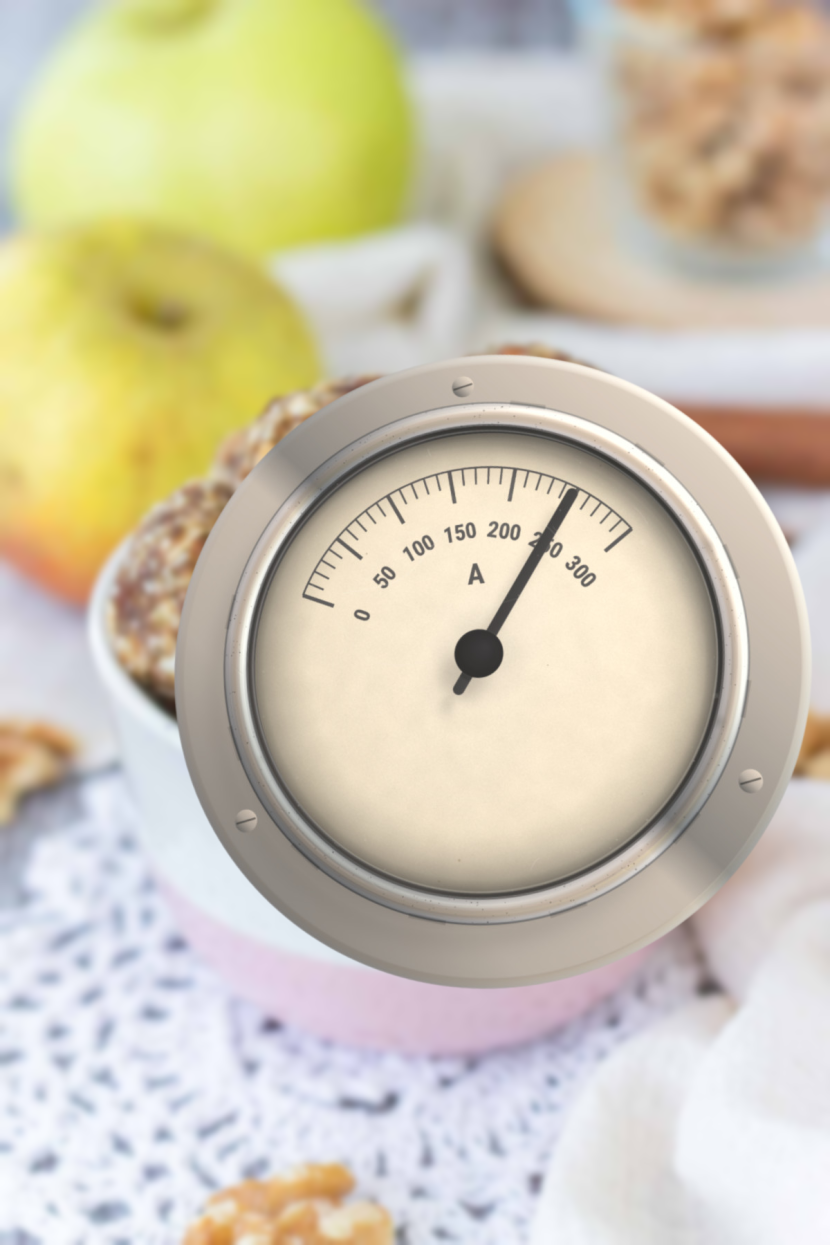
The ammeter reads 250 A
